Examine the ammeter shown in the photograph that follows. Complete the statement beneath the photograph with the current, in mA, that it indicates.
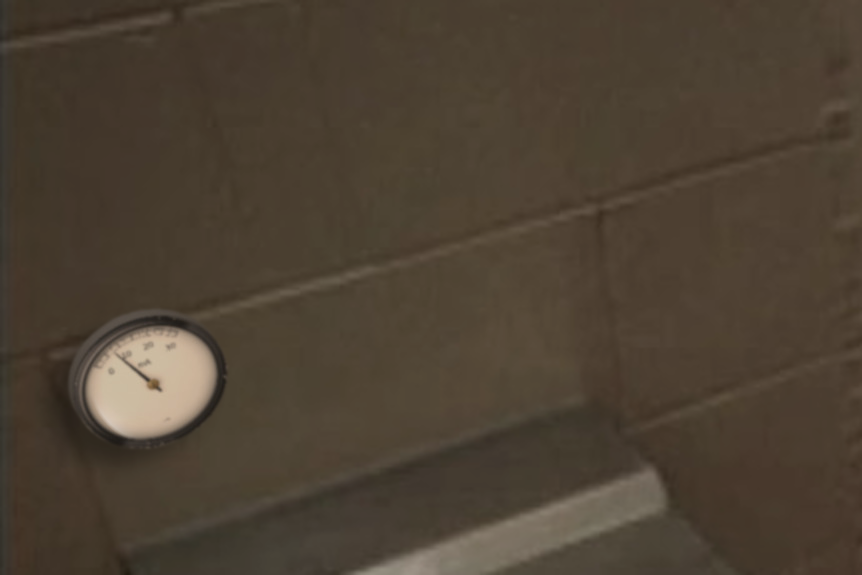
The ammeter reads 7.5 mA
